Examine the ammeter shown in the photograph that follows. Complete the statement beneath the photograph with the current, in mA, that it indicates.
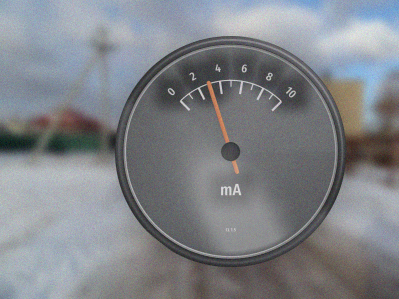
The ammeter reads 3 mA
